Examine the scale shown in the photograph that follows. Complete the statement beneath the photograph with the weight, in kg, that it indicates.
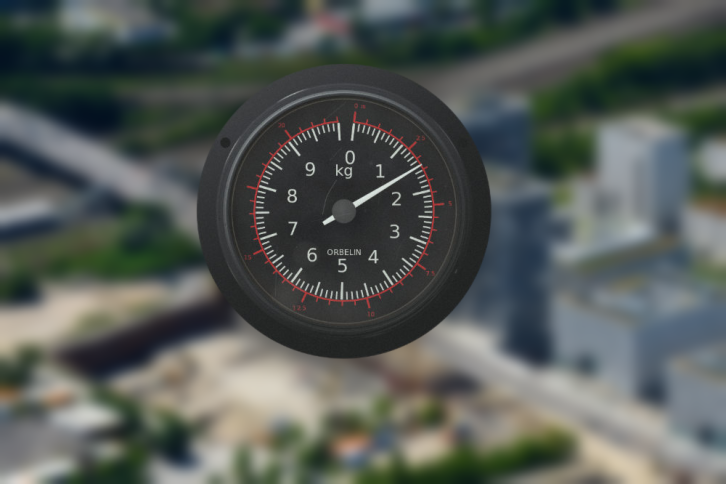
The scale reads 1.5 kg
